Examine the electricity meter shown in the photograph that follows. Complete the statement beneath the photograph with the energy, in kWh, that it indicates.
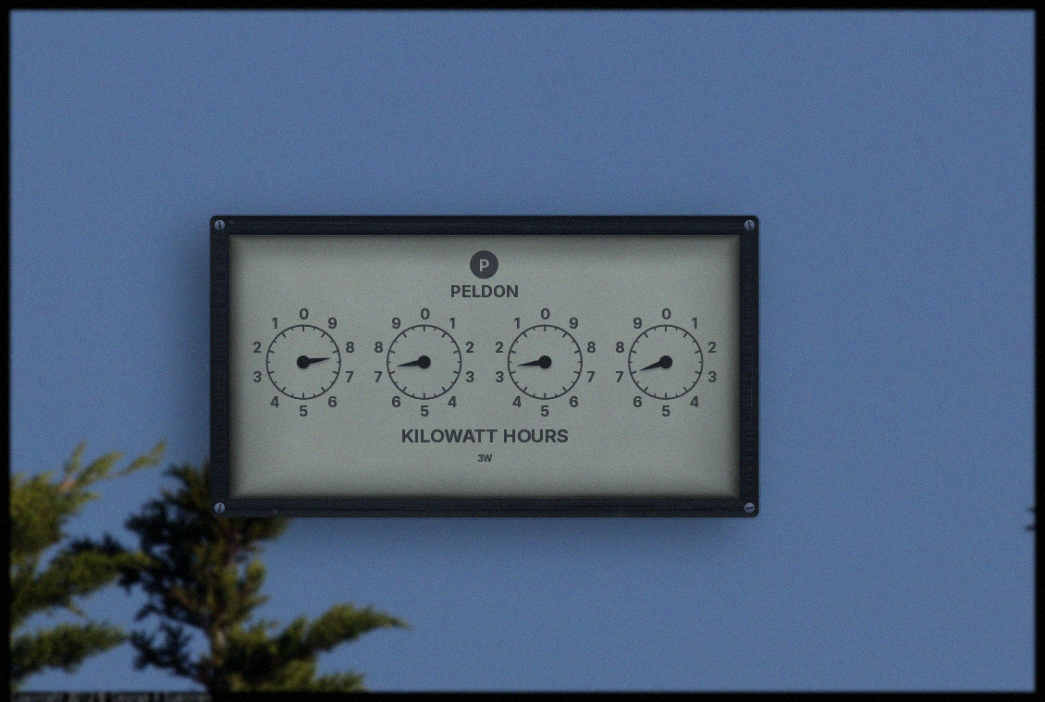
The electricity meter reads 7727 kWh
